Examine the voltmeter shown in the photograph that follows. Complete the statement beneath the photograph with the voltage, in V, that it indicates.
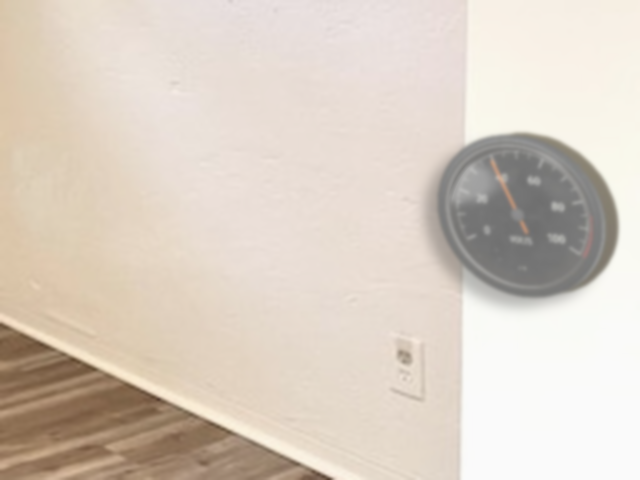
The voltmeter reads 40 V
